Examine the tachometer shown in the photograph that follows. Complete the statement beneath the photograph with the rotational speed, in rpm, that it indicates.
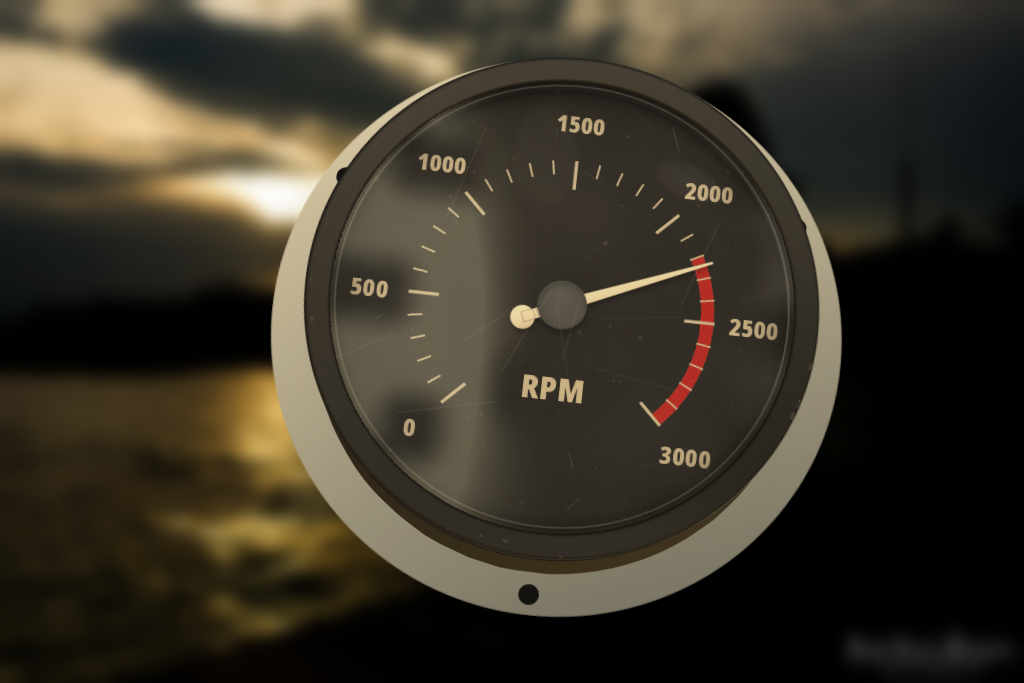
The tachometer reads 2250 rpm
